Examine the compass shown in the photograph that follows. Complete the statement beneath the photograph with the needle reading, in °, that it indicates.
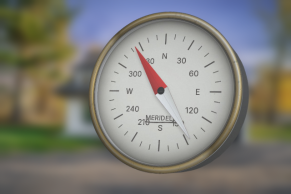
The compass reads 325 °
